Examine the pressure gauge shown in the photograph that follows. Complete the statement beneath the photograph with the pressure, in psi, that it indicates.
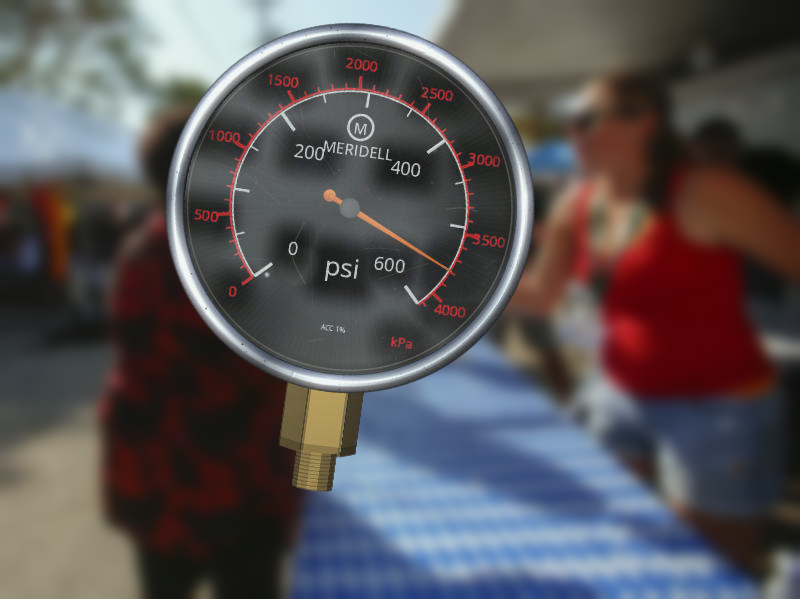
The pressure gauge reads 550 psi
